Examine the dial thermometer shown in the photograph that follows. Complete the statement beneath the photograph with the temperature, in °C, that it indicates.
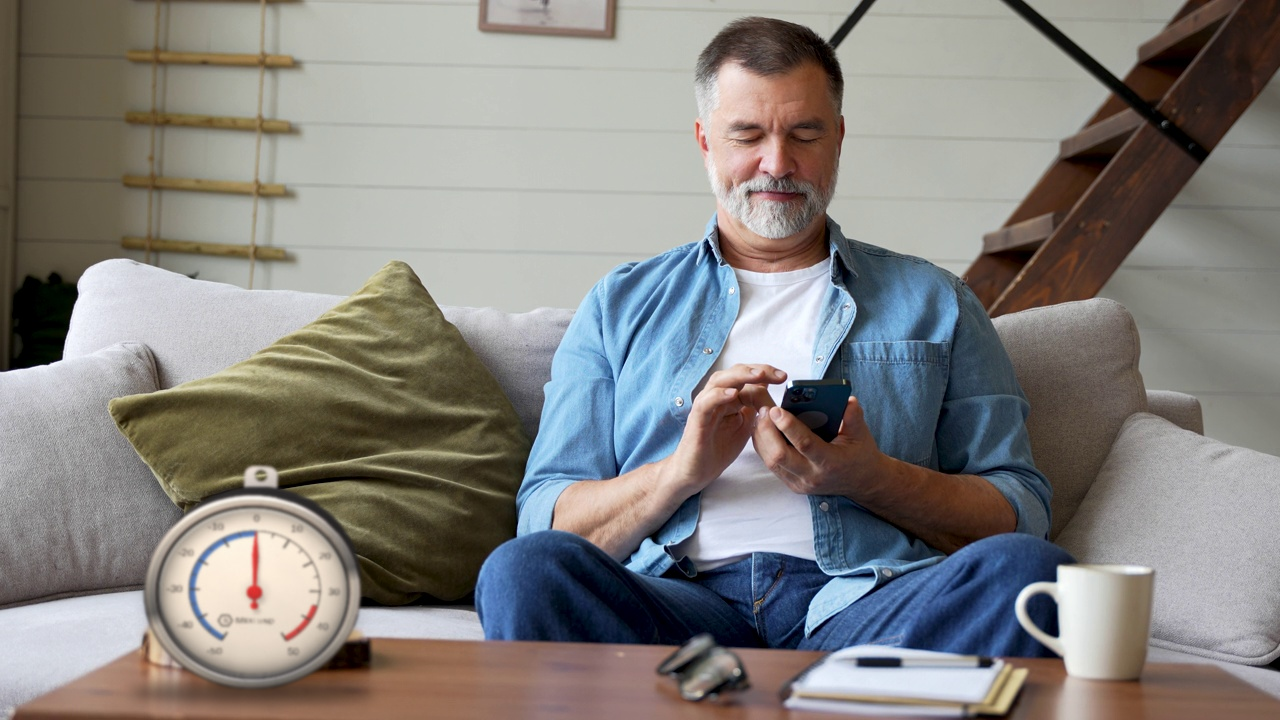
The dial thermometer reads 0 °C
